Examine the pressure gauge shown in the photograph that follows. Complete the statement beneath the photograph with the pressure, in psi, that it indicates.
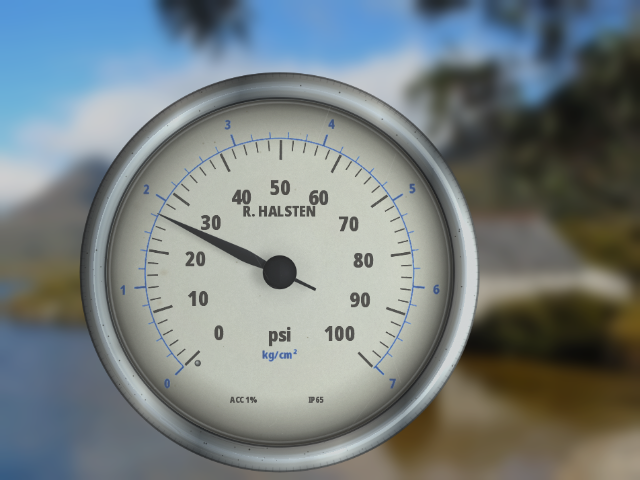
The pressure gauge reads 26 psi
